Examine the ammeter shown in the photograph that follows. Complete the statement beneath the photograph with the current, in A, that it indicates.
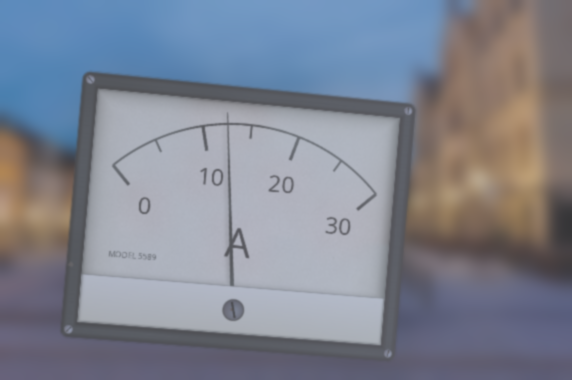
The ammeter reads 12.5 A
